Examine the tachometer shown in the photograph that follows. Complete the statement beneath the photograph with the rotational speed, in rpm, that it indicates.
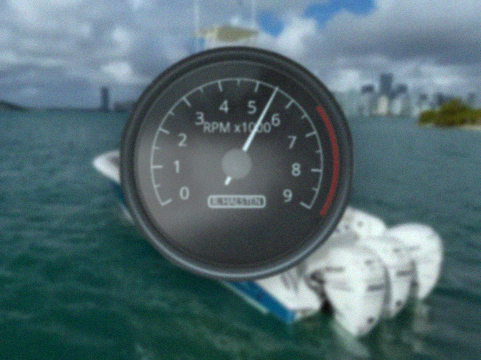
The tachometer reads 5500 rpm
